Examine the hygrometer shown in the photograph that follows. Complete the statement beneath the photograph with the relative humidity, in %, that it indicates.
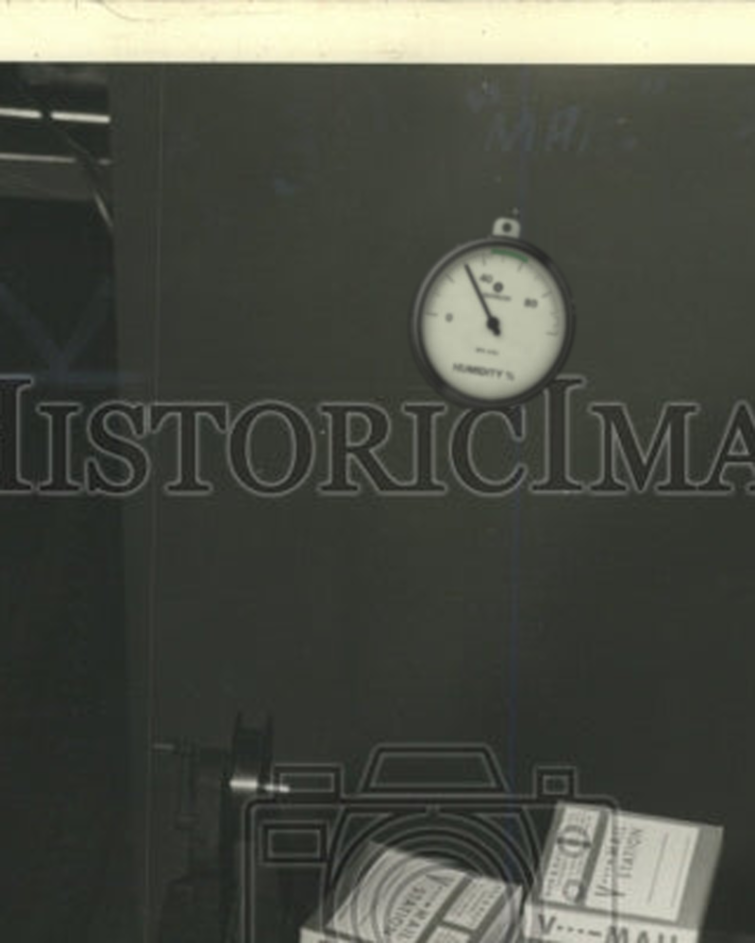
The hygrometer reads 30 %
